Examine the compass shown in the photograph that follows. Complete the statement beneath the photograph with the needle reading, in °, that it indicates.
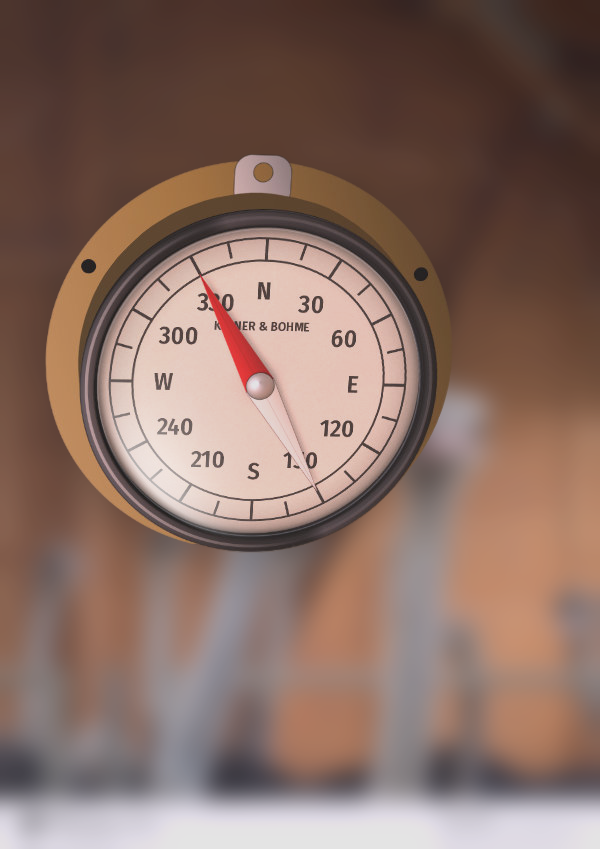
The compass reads 330 °
